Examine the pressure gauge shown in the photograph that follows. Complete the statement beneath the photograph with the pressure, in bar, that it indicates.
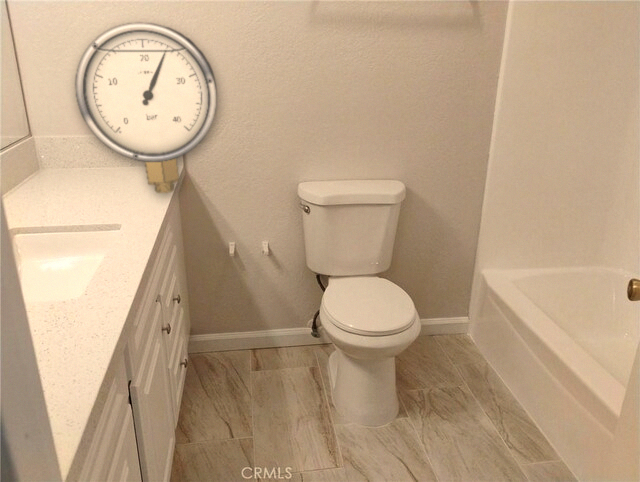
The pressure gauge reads 24 bar
